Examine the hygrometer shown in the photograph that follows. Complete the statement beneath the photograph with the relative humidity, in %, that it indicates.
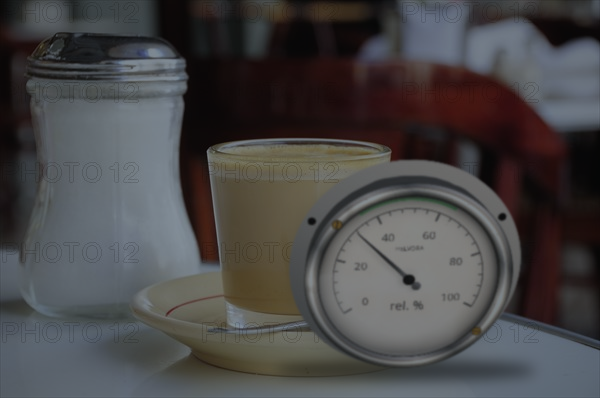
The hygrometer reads 32 %
